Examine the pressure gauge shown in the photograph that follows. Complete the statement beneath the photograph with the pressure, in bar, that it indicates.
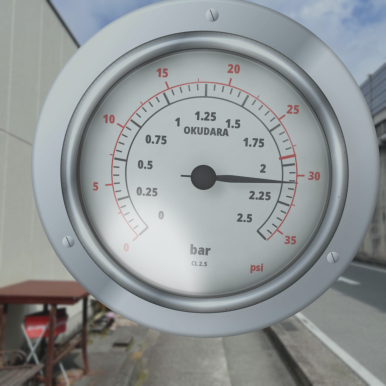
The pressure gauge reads 2.1 bar
